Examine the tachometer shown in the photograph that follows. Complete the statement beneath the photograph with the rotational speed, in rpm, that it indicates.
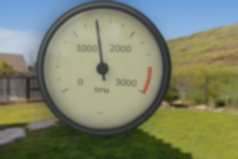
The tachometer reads 1400 rpm
